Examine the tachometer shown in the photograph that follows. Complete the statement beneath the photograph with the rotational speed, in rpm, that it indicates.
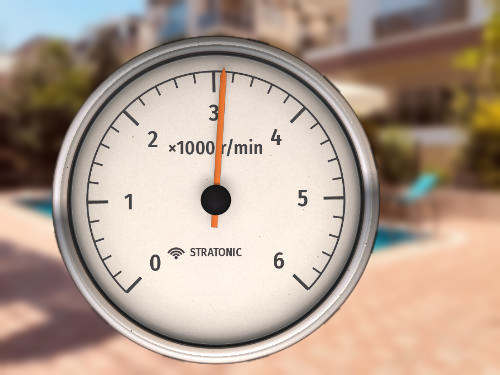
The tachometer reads 3100 rpm
